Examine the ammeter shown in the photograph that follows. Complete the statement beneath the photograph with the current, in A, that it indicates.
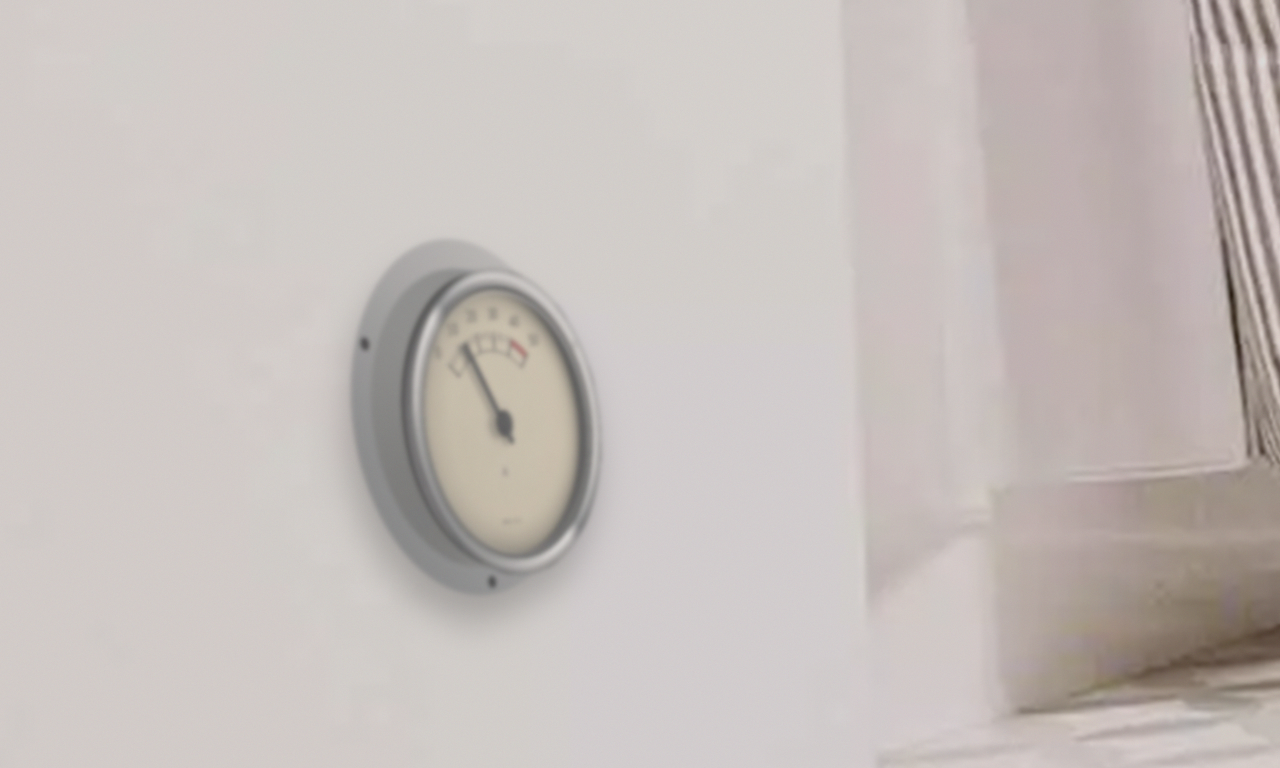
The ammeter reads 10 A
